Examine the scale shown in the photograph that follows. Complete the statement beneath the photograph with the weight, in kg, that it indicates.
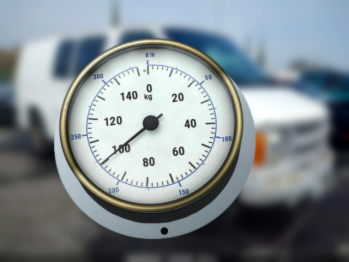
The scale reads 100 kg
